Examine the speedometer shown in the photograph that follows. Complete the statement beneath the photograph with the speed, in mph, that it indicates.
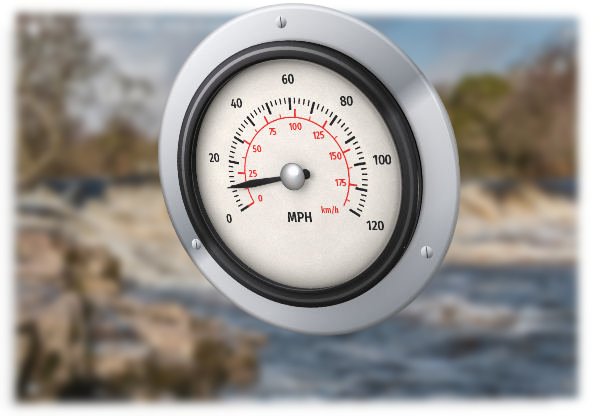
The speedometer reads 10 mph
